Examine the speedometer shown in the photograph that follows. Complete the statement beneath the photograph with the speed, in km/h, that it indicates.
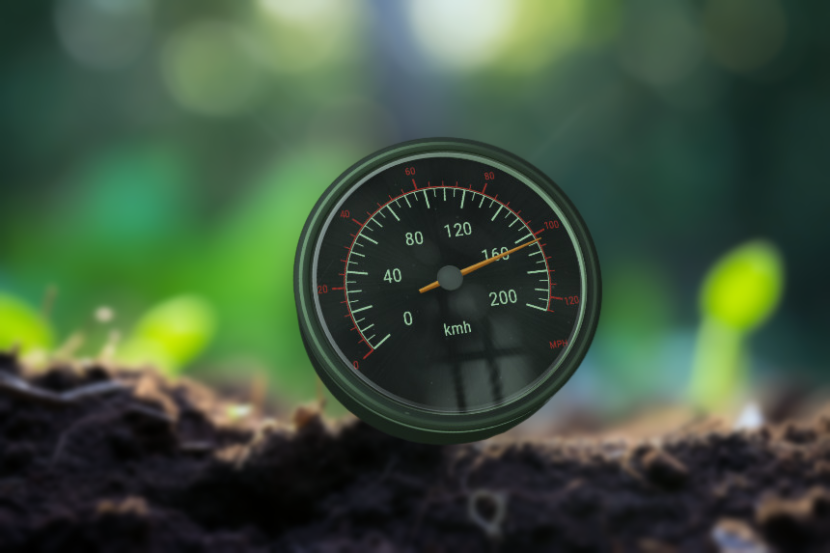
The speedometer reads 165 km/h
